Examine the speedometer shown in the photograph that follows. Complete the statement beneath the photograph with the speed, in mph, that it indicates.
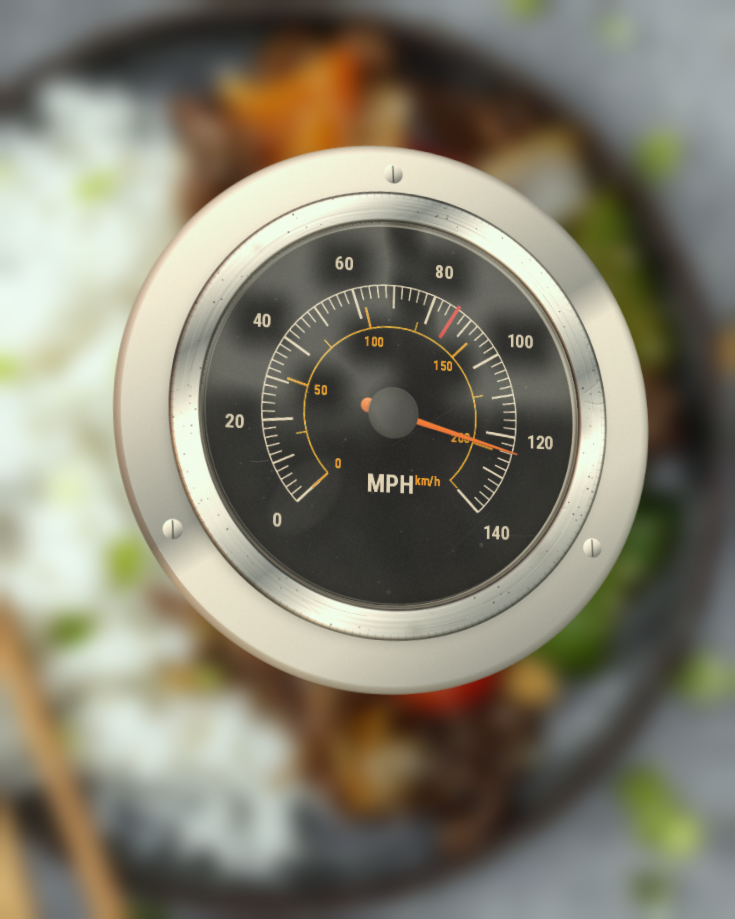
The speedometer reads 124 mph
